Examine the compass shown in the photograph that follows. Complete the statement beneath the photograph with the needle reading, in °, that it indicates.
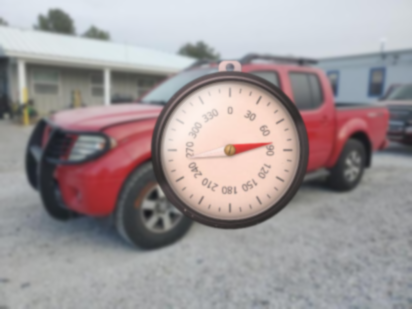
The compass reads 80 °
